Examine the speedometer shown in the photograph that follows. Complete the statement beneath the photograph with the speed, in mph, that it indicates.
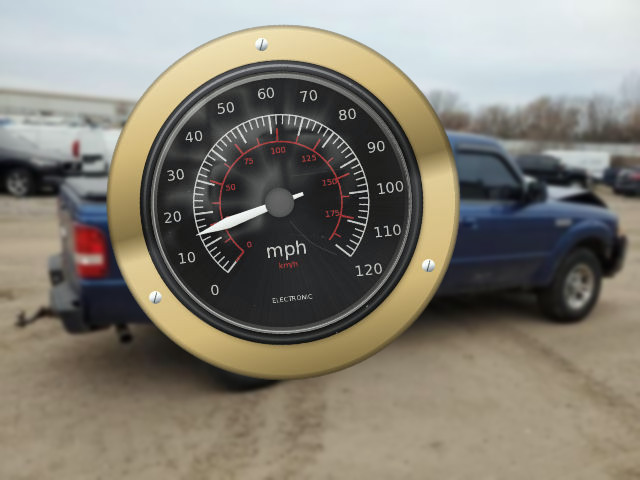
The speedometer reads 14 mph
